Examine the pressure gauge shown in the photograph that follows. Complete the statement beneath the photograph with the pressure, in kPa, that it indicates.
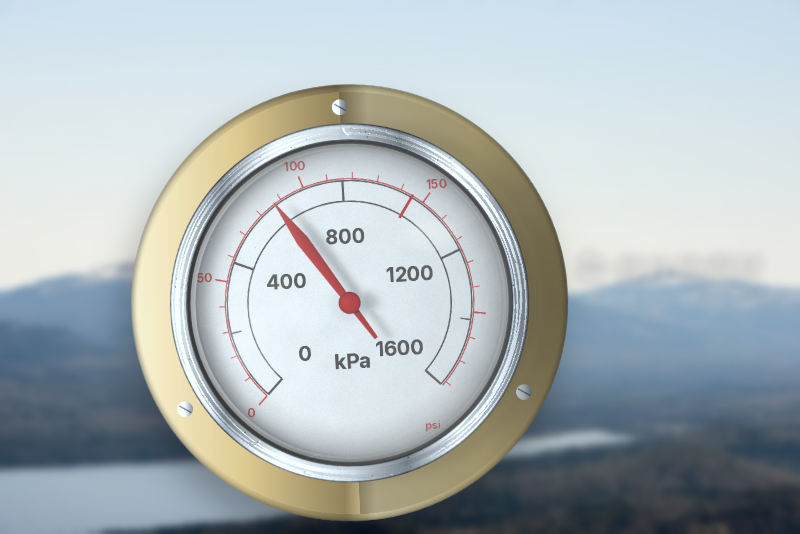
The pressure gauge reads 600 kPa
